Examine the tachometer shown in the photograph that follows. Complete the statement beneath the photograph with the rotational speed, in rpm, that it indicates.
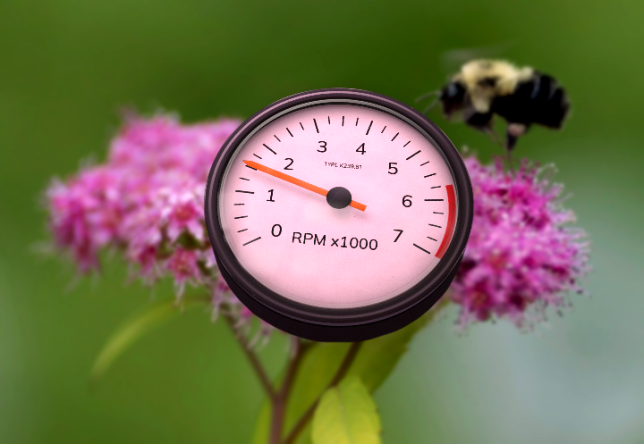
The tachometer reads 1500 rpm
